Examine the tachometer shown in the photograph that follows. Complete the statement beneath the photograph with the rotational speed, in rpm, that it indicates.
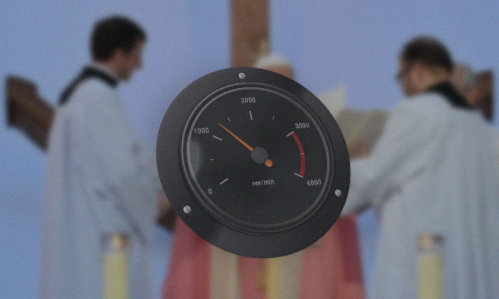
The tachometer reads 1250 rpm
